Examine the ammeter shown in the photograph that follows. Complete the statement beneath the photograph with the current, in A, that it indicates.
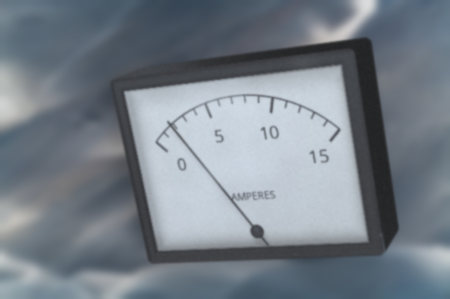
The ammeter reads 2 A
